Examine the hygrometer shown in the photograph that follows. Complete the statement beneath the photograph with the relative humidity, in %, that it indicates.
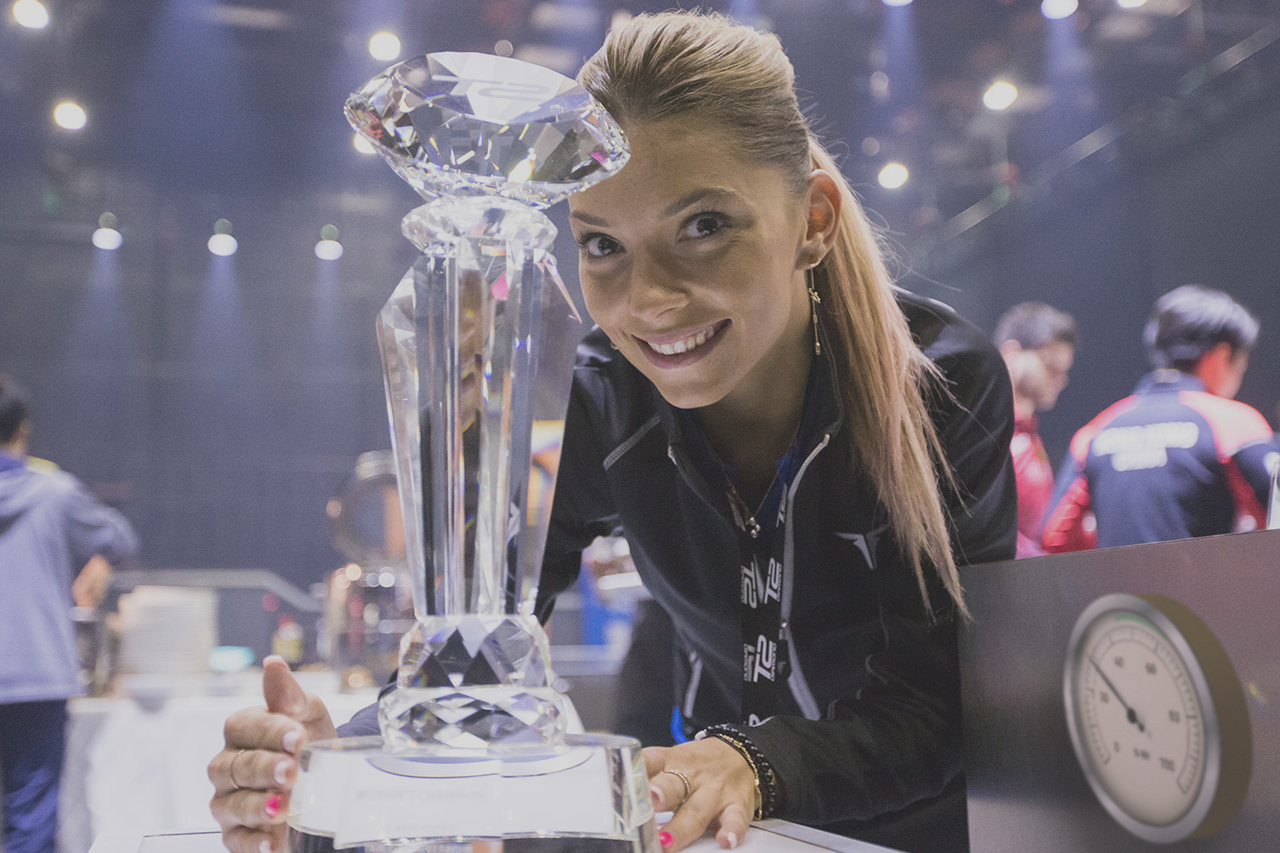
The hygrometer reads 30 %
